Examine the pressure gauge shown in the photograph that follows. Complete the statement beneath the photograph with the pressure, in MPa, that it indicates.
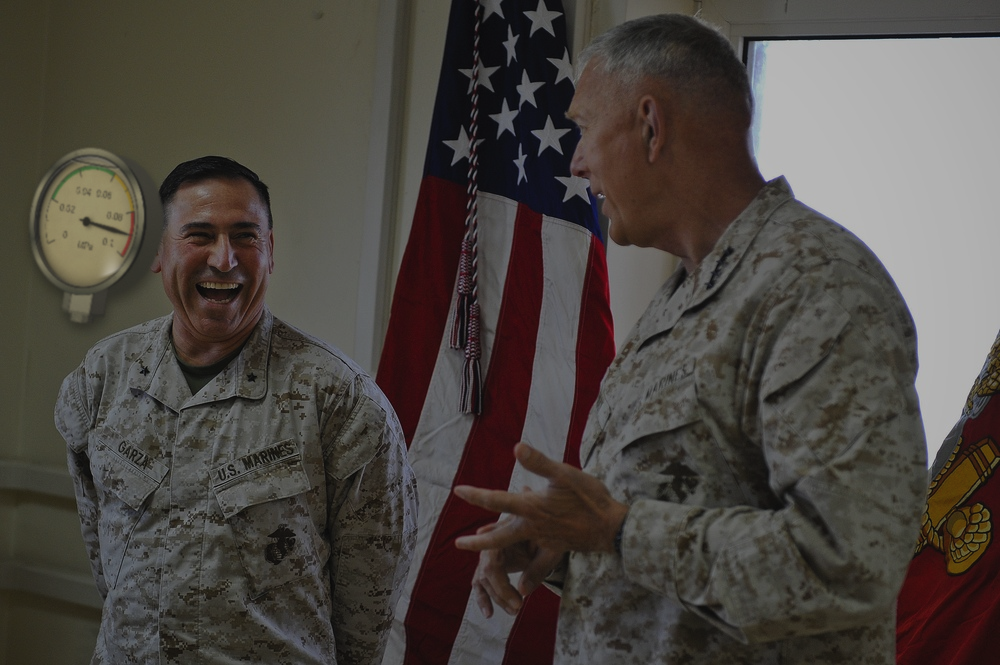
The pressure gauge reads 0.09 MPa
